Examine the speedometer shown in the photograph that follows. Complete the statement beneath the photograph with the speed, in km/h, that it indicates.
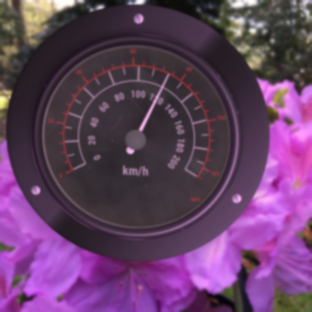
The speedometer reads 120 km/h
